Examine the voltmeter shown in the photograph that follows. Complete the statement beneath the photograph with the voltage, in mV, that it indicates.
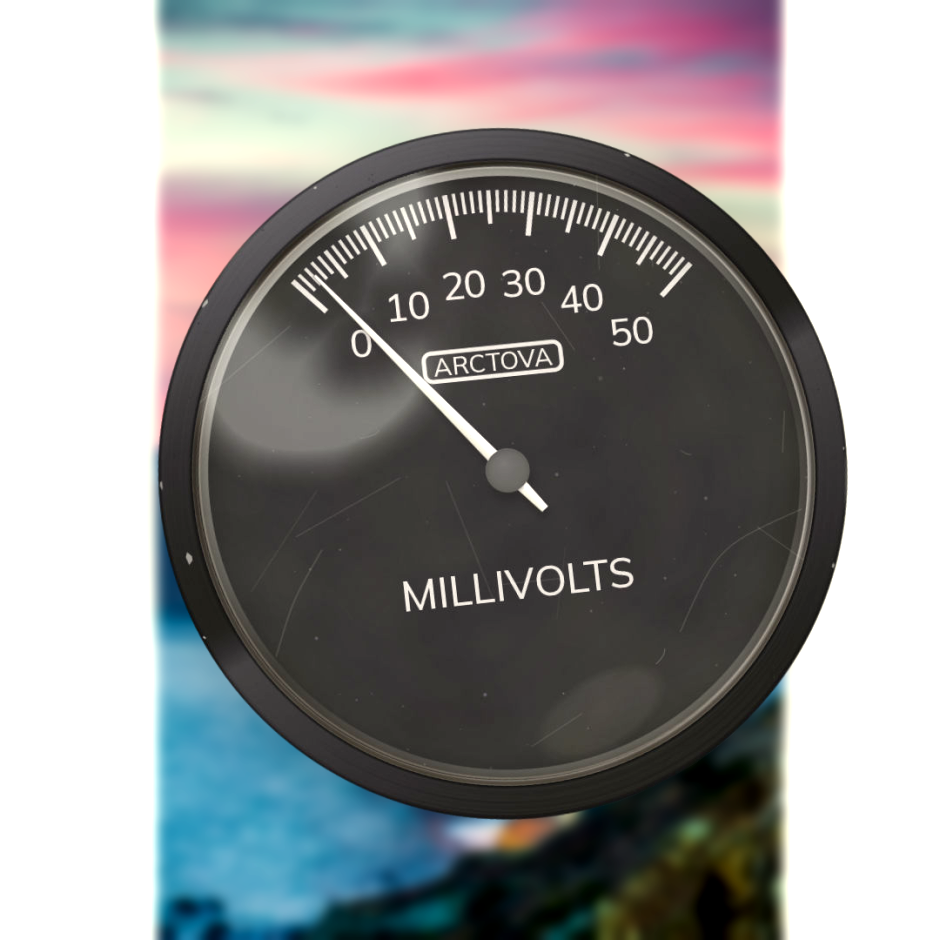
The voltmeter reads 2 mV
